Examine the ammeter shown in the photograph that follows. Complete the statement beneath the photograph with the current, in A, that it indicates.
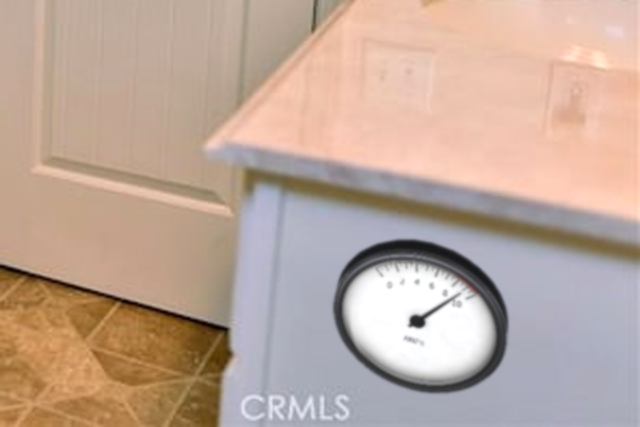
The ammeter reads 9 A
